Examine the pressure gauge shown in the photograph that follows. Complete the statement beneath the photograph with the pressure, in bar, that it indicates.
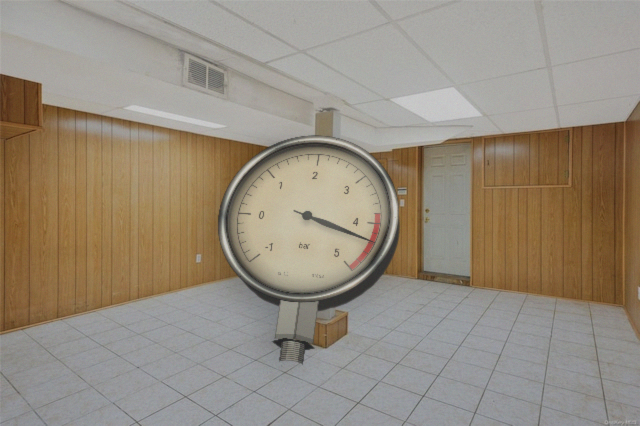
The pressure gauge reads 4.4 bar
